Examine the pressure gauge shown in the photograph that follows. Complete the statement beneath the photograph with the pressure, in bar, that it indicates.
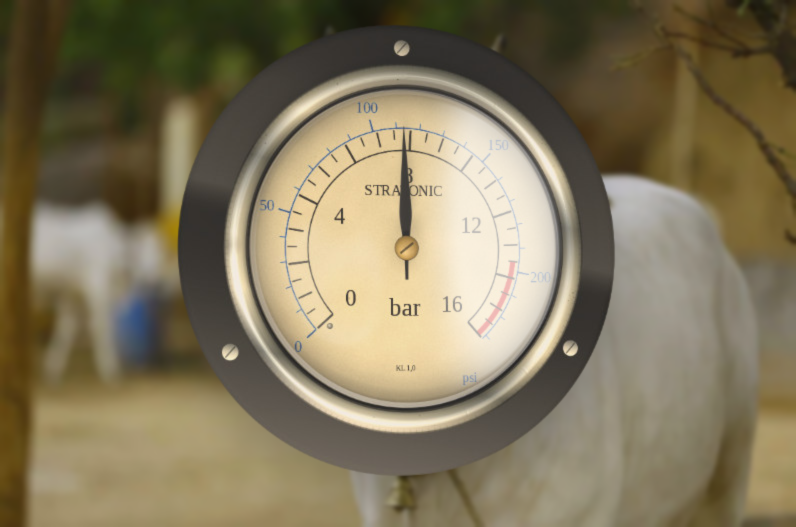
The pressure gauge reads 7.75 bar
